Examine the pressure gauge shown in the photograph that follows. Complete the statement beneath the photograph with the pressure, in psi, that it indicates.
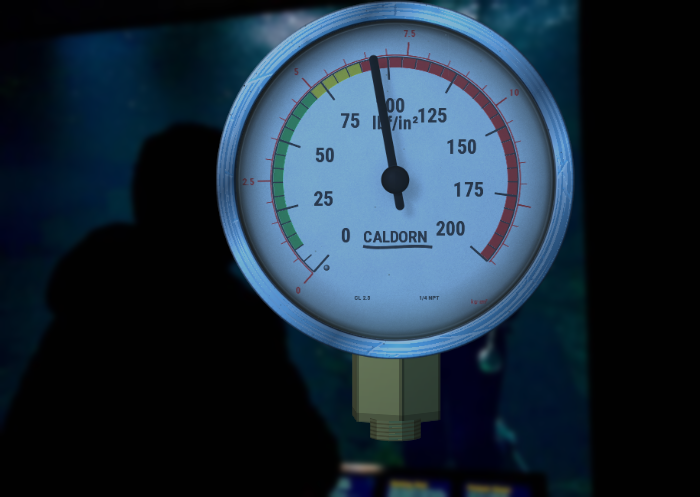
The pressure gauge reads 95 psi
